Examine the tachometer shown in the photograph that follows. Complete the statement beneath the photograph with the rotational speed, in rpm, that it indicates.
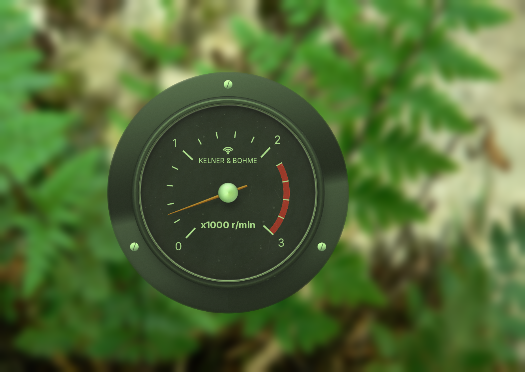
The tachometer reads 300 rpm
